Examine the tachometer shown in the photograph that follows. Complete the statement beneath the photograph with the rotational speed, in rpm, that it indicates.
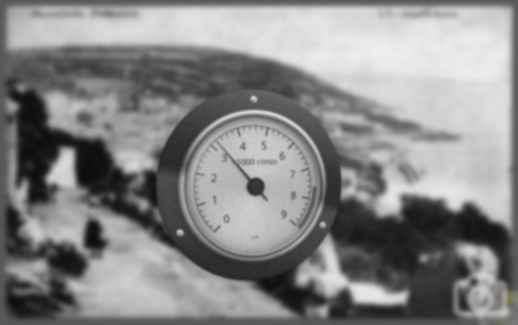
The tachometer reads 3200 rpm
